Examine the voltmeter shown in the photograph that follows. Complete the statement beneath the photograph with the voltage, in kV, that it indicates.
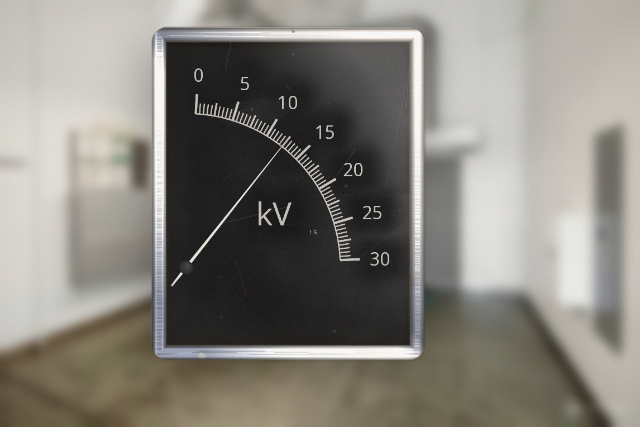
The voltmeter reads 12.5 kV
